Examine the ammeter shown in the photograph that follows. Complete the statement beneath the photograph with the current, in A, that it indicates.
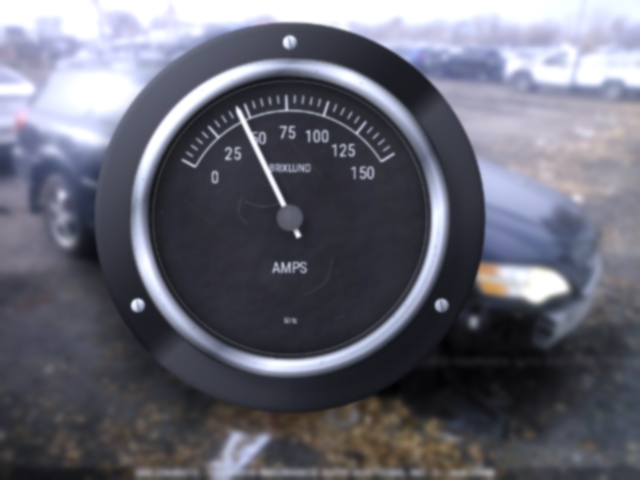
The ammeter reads 45 A
